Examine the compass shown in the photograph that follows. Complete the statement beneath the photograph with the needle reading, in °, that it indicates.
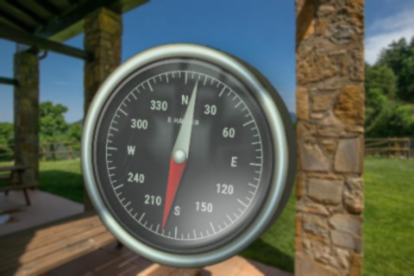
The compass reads 190 °
